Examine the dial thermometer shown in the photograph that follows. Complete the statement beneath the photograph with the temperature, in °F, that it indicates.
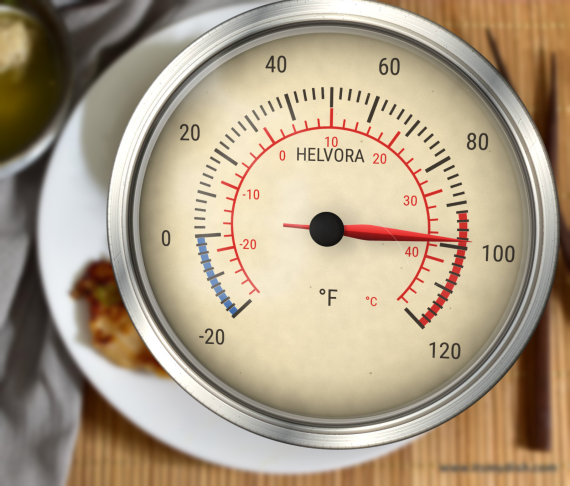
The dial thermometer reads 98 °F
